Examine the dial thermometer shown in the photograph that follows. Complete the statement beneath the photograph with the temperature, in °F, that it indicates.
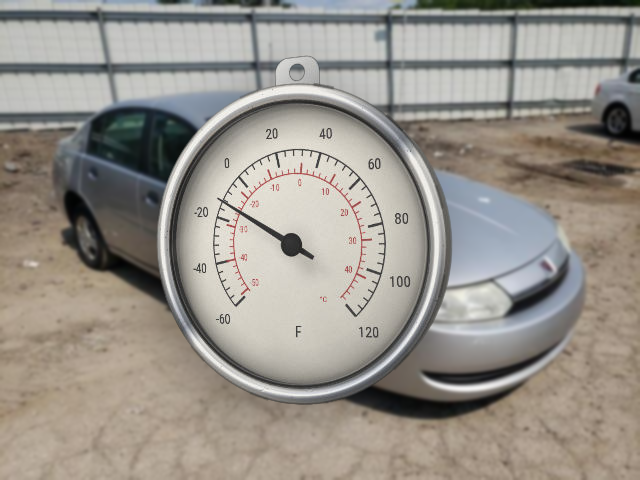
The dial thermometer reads -12 °F
